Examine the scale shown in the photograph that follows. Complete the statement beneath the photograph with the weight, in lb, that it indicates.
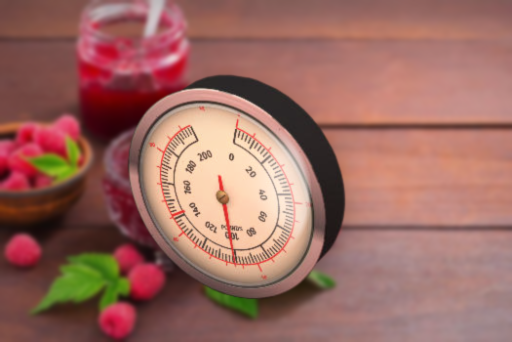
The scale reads 100 lb
